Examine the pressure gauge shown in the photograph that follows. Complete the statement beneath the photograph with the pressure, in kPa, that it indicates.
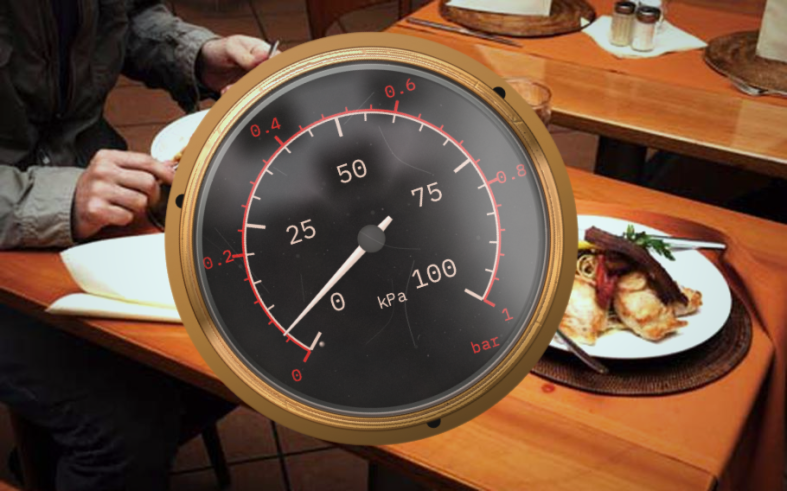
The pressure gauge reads 5 kPa
